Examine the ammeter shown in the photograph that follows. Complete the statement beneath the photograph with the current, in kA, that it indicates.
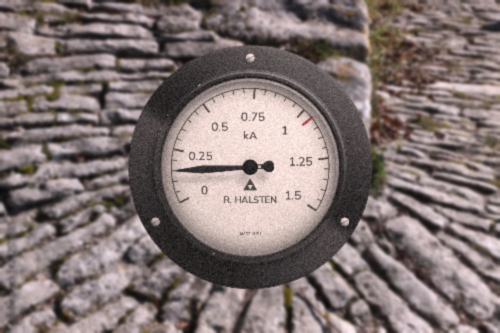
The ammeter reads 0.15 kA
